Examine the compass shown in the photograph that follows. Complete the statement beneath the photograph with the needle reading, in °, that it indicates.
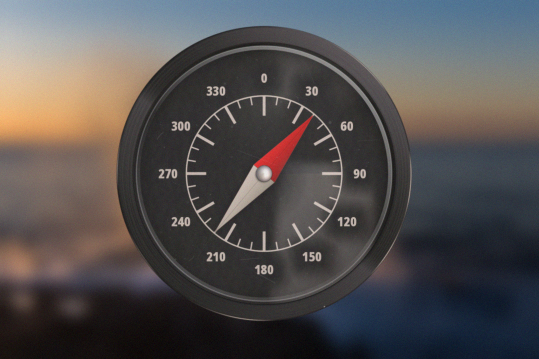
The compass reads 40 °
